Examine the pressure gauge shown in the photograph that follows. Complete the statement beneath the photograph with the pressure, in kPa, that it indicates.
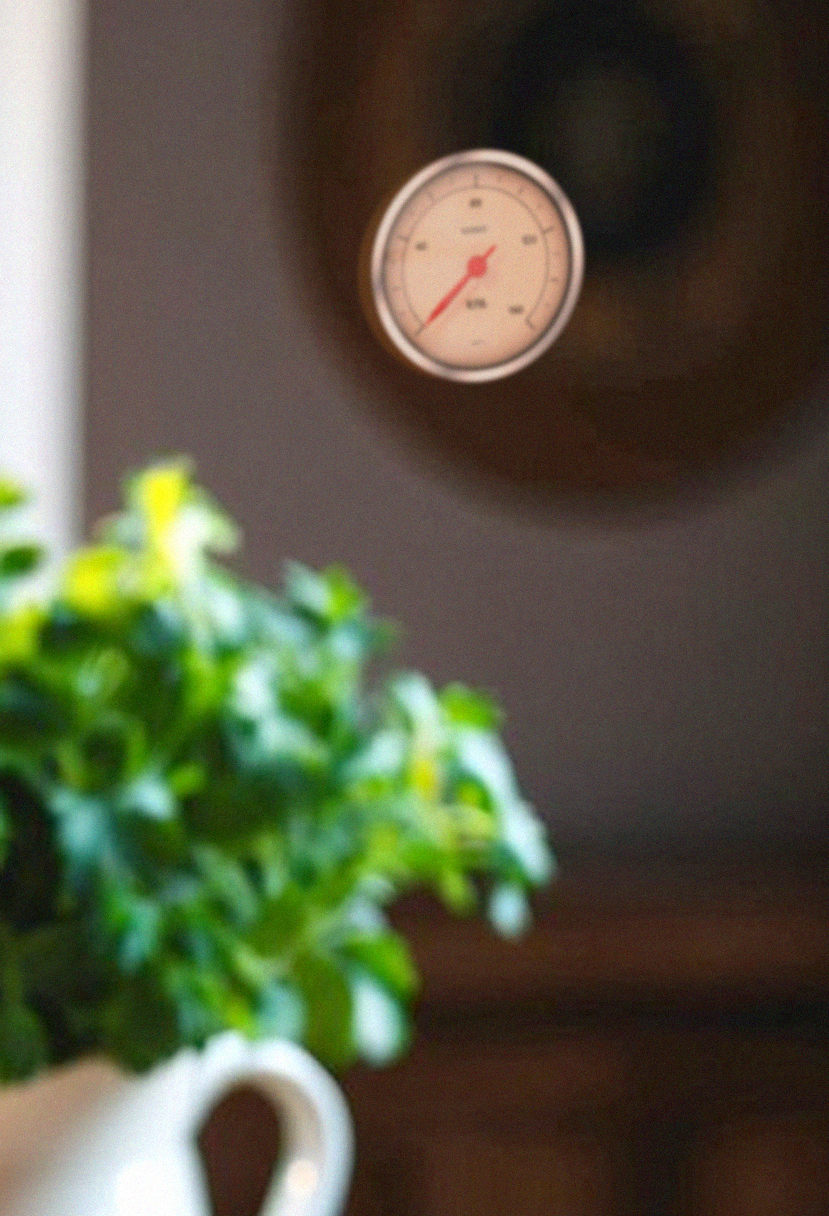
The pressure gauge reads 0 kPa
